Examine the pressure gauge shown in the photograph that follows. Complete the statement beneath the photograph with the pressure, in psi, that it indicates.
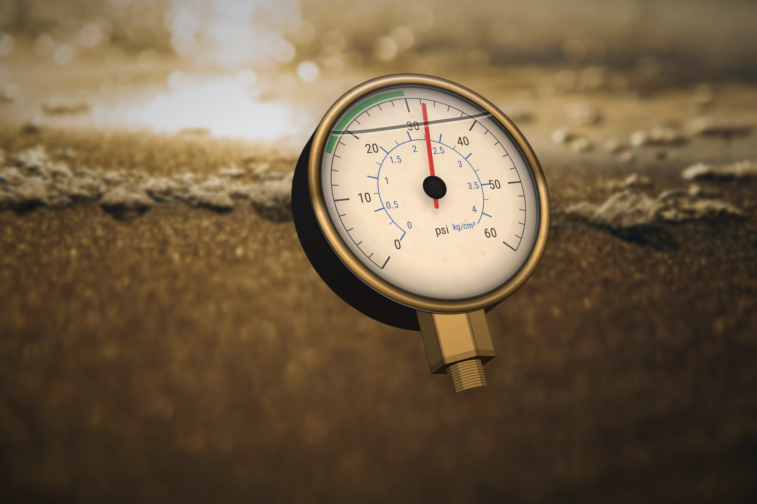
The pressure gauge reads 32 psi
